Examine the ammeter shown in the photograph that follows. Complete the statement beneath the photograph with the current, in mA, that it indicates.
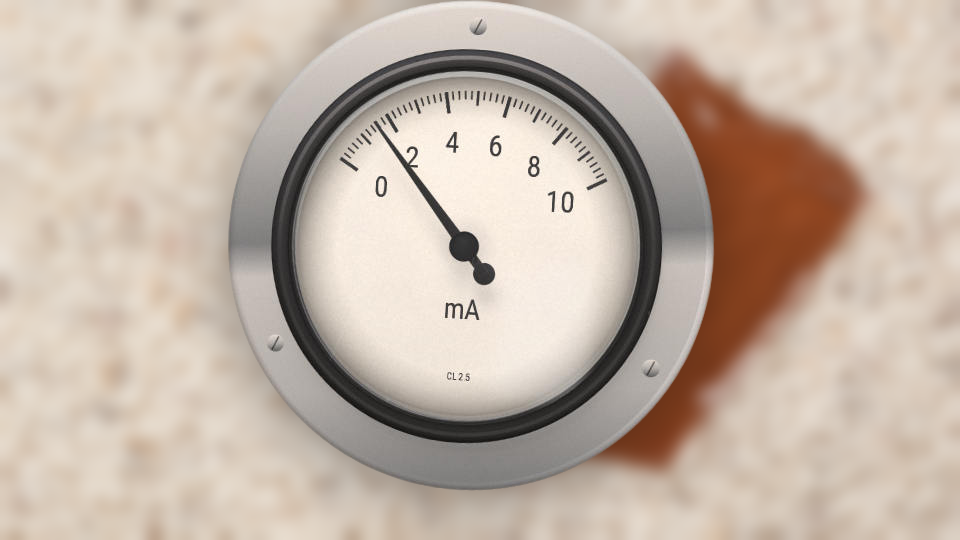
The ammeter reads 1.6 mA
